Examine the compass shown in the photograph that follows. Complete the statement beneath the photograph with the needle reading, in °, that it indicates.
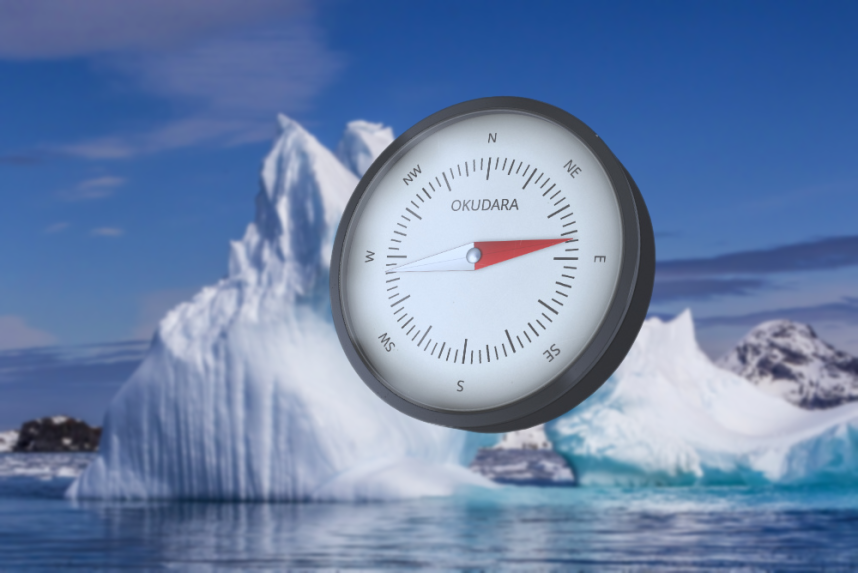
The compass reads 80 °
